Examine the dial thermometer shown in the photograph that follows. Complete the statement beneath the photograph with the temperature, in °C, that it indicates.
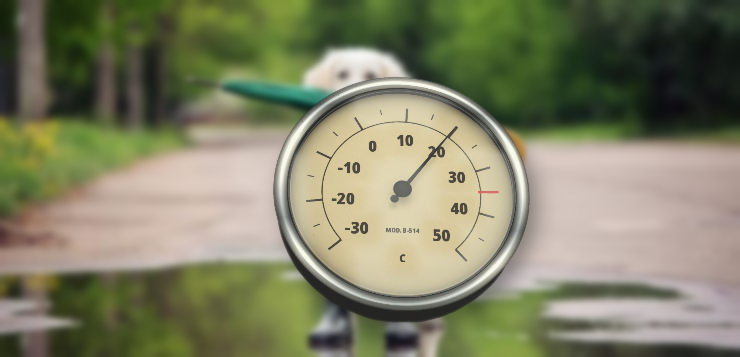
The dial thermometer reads 20 °C
